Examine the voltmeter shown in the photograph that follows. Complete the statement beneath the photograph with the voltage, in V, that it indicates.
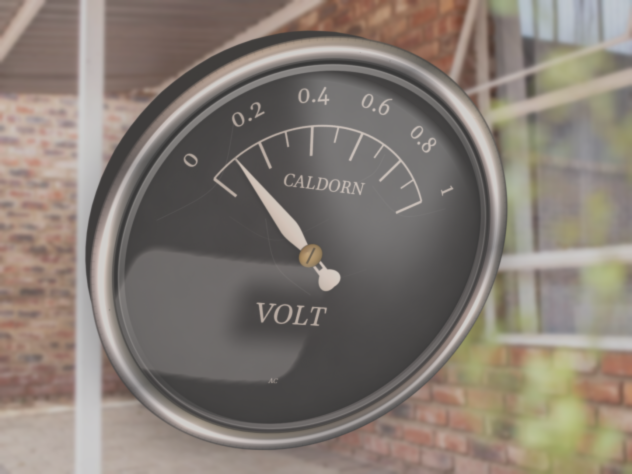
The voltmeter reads 0.1 V
